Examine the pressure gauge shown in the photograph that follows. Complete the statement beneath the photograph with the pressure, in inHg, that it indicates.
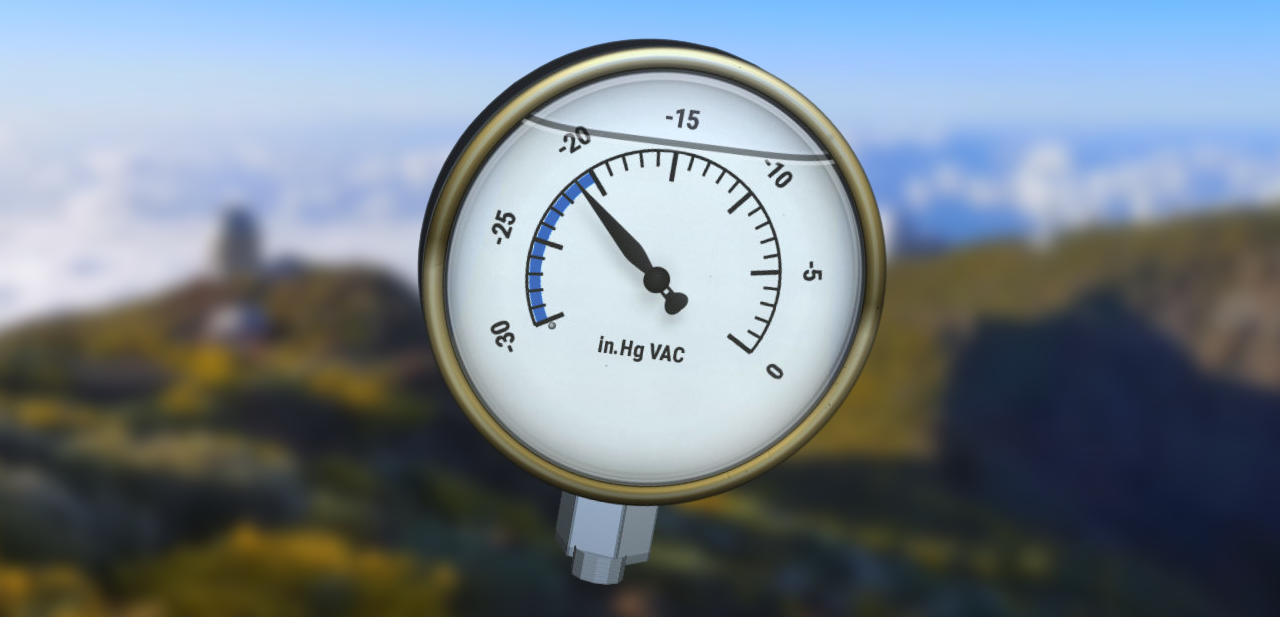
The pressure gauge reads -21 inHg
